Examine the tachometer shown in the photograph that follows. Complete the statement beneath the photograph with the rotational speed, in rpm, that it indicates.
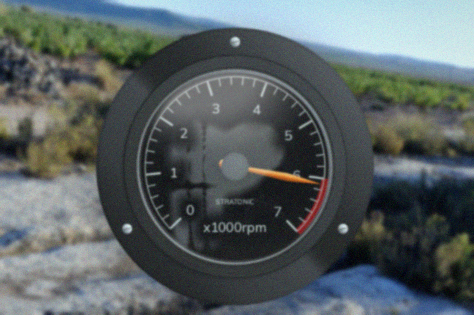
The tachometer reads 6100 rpm
